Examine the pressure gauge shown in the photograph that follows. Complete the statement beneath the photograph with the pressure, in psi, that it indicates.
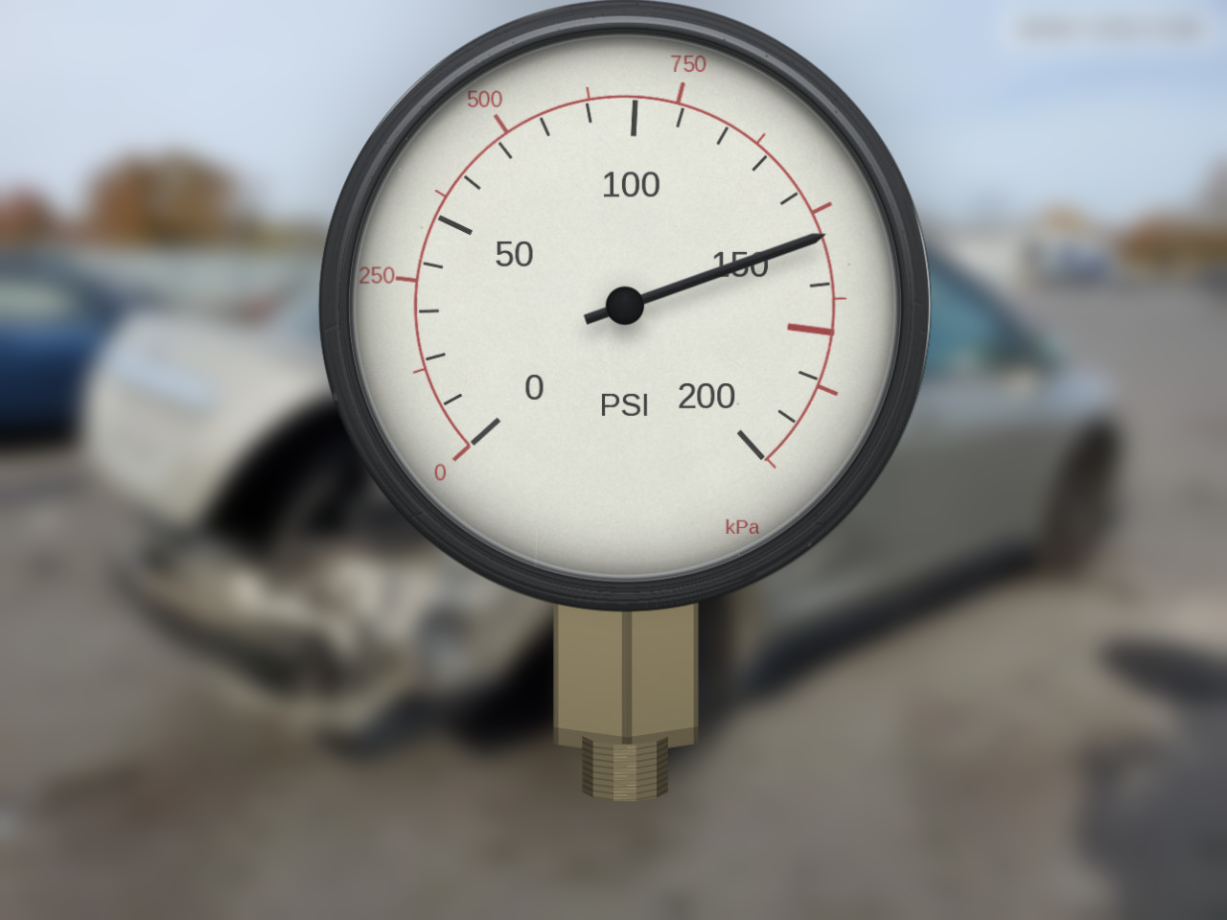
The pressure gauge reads 150 psi
